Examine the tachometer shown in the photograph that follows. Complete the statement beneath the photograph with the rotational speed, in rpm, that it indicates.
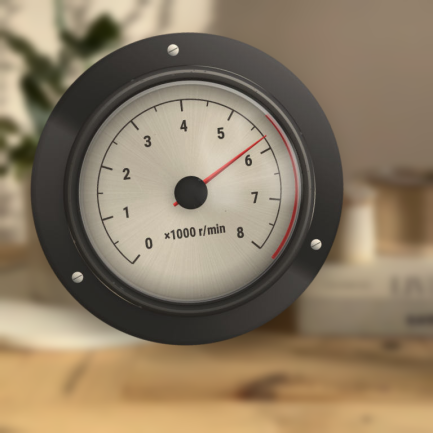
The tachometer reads 5750 rpm
